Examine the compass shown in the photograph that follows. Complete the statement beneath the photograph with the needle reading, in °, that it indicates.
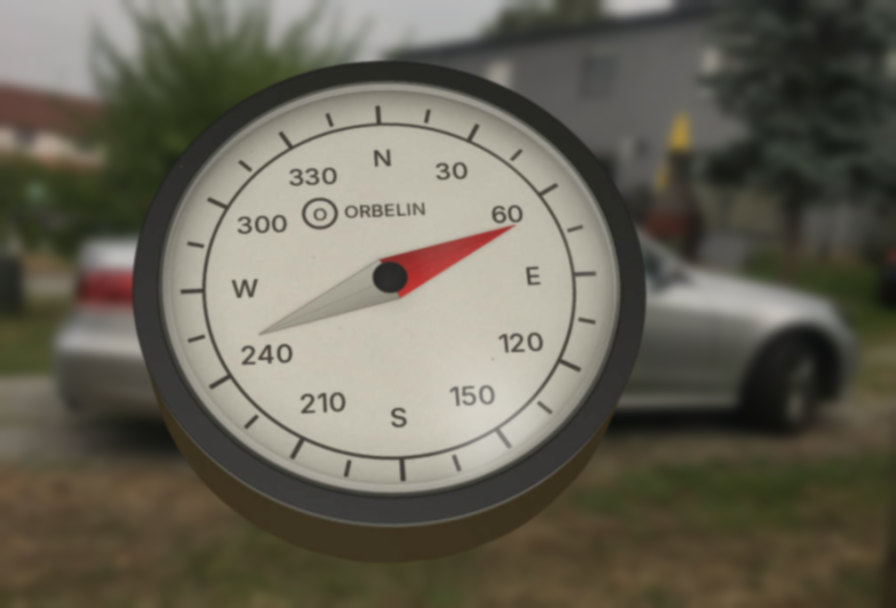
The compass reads 67.5 °
